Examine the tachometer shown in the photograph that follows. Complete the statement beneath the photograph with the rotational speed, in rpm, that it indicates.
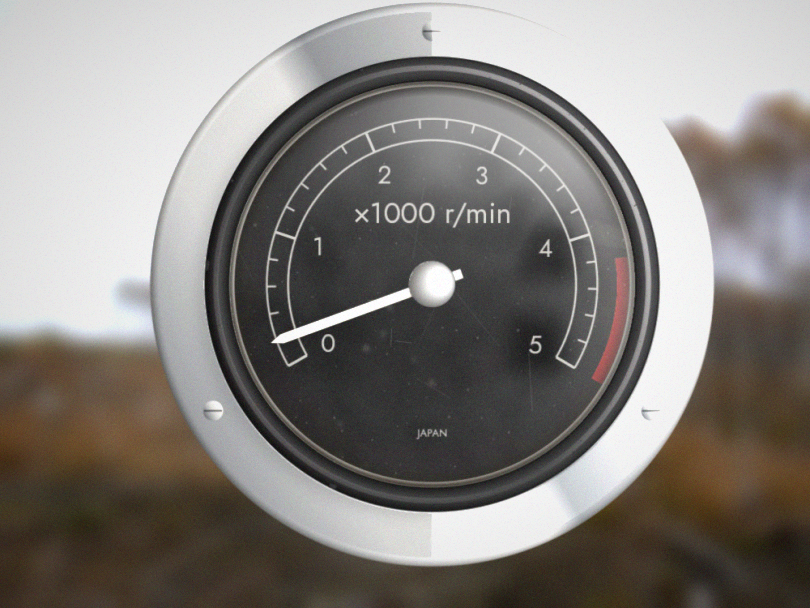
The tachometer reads 200 rpm
